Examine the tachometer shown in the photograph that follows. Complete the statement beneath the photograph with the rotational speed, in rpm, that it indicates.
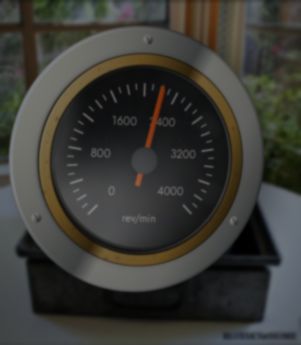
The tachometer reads 2200 rpm
